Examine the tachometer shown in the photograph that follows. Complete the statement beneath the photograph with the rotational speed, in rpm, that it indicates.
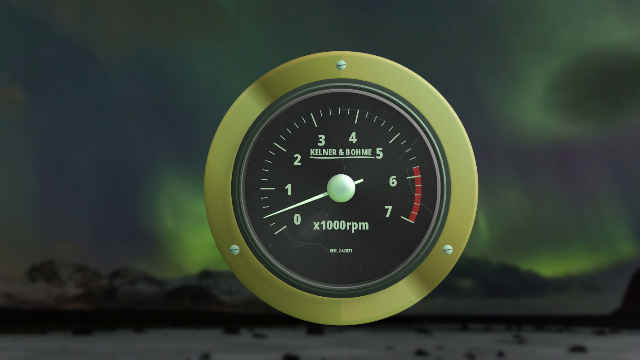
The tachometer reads 400 rpm
